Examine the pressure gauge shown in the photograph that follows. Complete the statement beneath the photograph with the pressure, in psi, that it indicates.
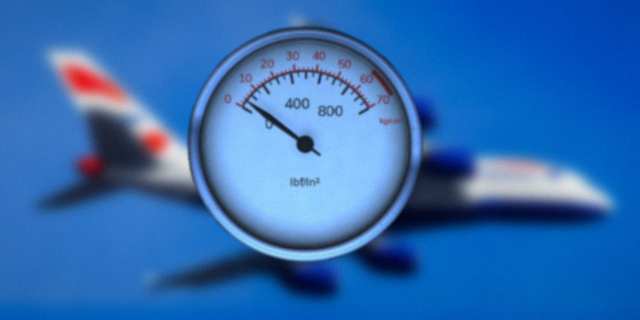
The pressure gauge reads 50 psi
